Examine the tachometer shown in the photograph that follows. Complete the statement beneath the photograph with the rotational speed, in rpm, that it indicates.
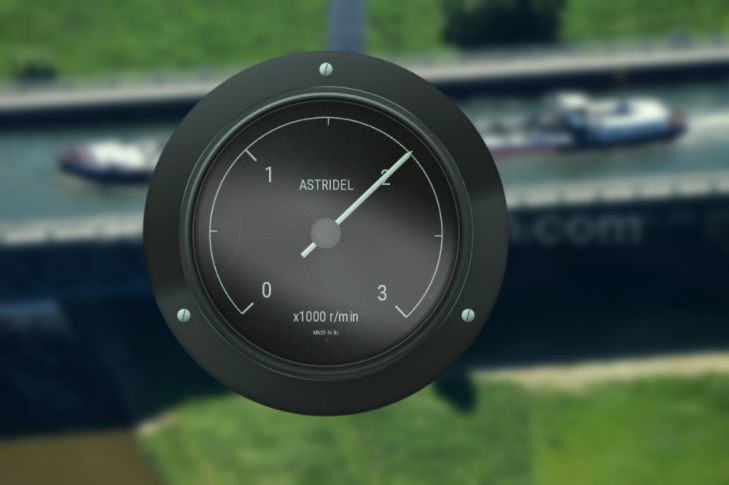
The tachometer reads 2000 rpm
